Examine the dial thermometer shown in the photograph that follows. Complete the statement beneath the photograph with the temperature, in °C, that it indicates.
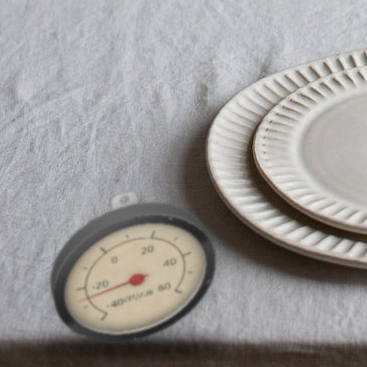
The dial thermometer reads -25 °C
